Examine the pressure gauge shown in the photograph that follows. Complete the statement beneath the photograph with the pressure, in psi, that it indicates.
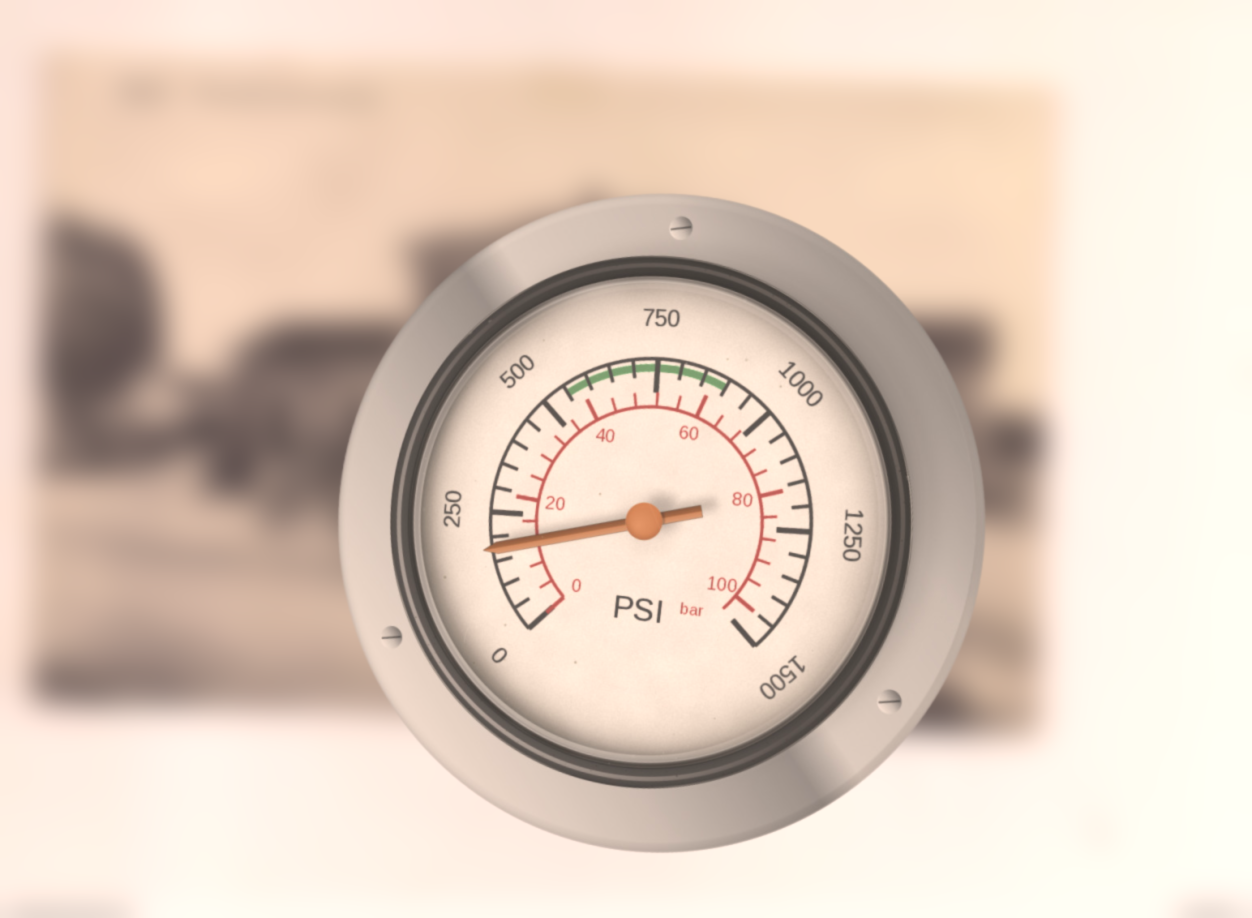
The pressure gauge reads 175 psi
